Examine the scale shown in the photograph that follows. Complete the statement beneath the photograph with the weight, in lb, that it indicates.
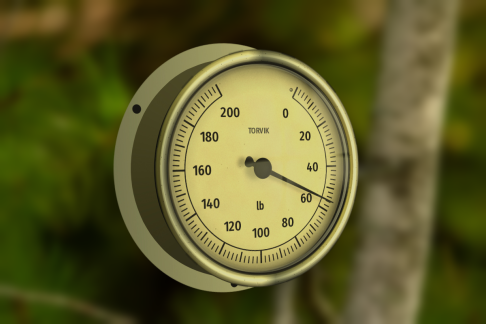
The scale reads 56 lb
